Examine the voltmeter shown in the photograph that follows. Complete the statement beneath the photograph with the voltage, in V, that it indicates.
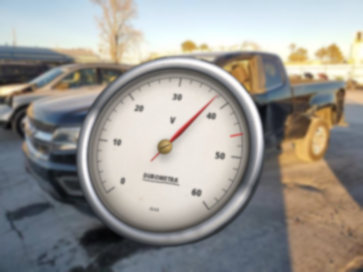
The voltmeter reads 38 V
